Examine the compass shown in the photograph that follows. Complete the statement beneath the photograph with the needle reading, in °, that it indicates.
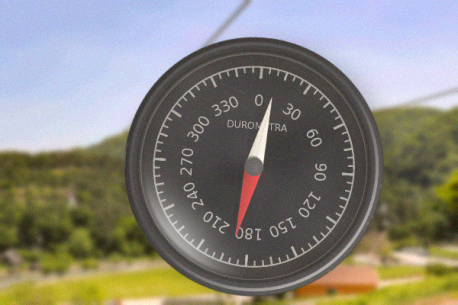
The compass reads 190 °
